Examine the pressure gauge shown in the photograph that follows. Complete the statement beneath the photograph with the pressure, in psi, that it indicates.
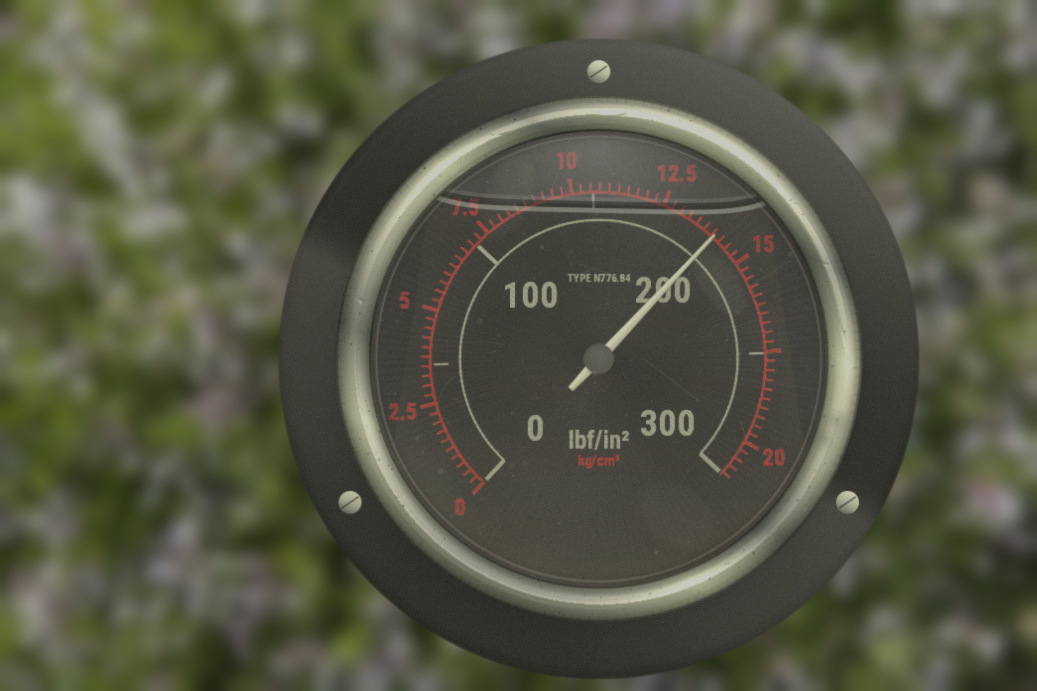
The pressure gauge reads 200 psi
